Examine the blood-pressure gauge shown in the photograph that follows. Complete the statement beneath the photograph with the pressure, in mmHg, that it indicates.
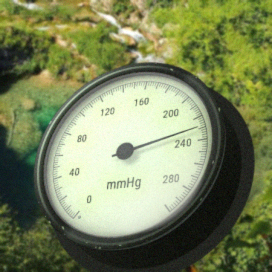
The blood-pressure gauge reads 230 mmHg
